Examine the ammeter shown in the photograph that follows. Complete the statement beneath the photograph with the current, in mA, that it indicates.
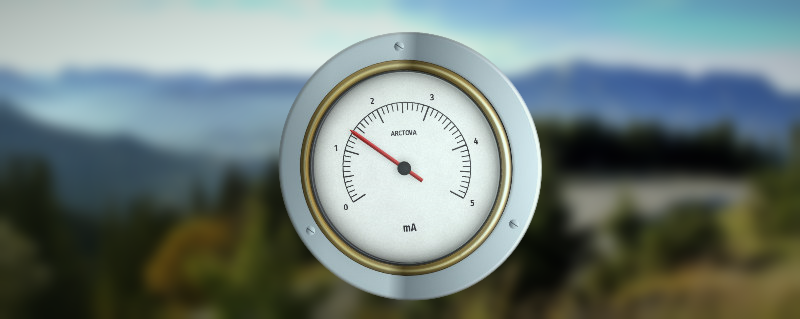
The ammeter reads 1.4 mA
